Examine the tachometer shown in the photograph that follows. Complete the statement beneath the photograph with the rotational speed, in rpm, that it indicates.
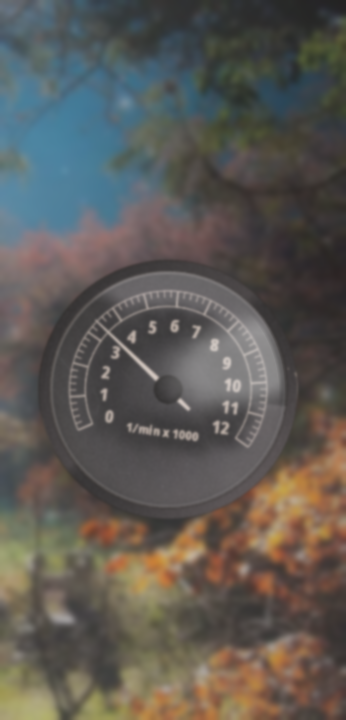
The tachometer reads 3400 rpm
